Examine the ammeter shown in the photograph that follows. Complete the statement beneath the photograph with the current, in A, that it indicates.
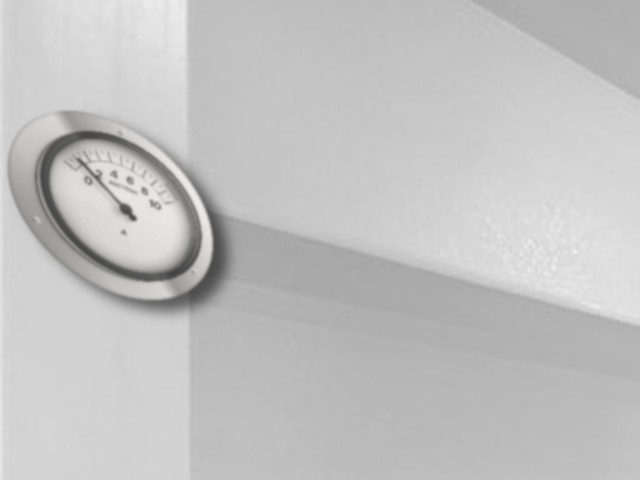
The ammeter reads 1 A
